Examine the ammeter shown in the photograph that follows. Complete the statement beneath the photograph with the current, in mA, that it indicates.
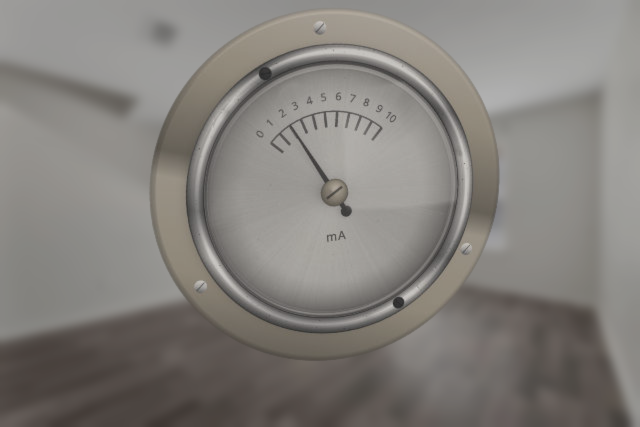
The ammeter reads 2 mA
